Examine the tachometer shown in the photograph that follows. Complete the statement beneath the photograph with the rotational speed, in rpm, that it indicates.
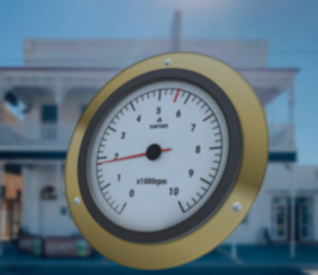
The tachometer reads 1800 rpm
